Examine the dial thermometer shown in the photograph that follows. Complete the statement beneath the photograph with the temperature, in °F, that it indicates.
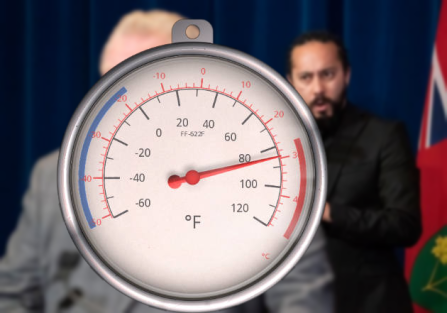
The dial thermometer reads 85 °F
